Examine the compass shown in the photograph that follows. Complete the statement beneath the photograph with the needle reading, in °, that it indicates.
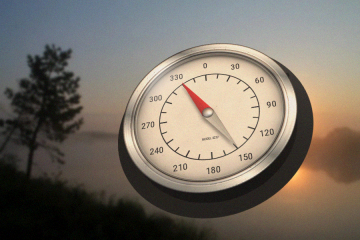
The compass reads 330 °
